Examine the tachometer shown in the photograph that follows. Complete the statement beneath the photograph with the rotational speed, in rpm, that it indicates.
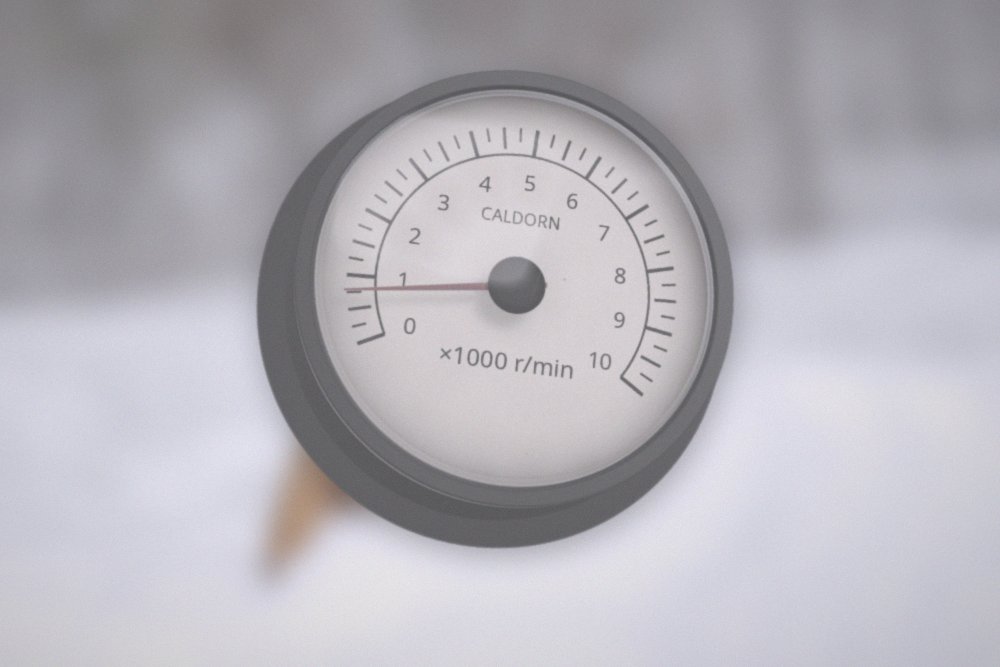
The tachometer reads 750 rpm
